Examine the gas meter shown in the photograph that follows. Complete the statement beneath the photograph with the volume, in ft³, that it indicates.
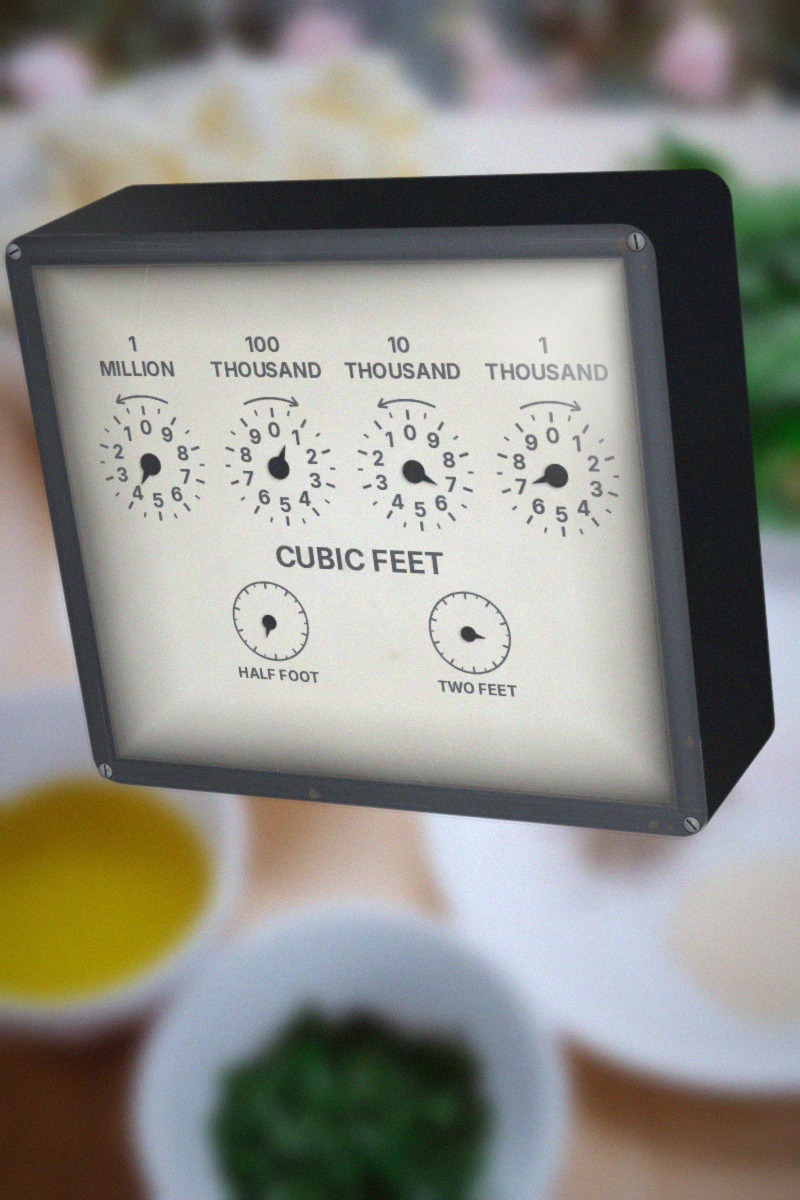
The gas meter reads 406700 ft³
